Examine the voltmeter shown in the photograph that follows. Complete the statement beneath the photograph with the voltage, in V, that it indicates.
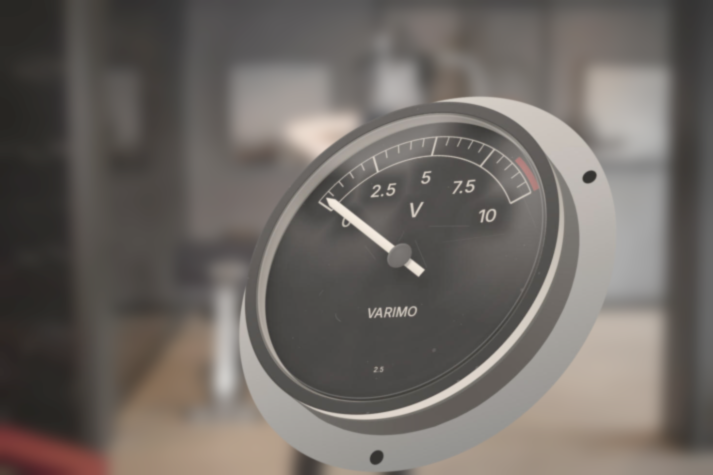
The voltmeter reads 0.25 V
